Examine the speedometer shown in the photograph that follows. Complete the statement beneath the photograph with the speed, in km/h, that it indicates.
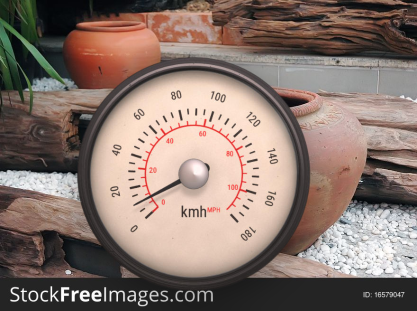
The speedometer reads 10 km/h
